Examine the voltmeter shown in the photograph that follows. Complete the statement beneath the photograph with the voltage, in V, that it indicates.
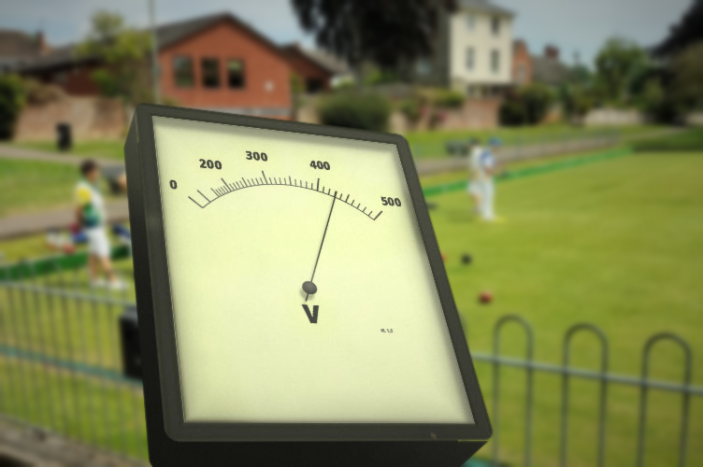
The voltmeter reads 430 V
